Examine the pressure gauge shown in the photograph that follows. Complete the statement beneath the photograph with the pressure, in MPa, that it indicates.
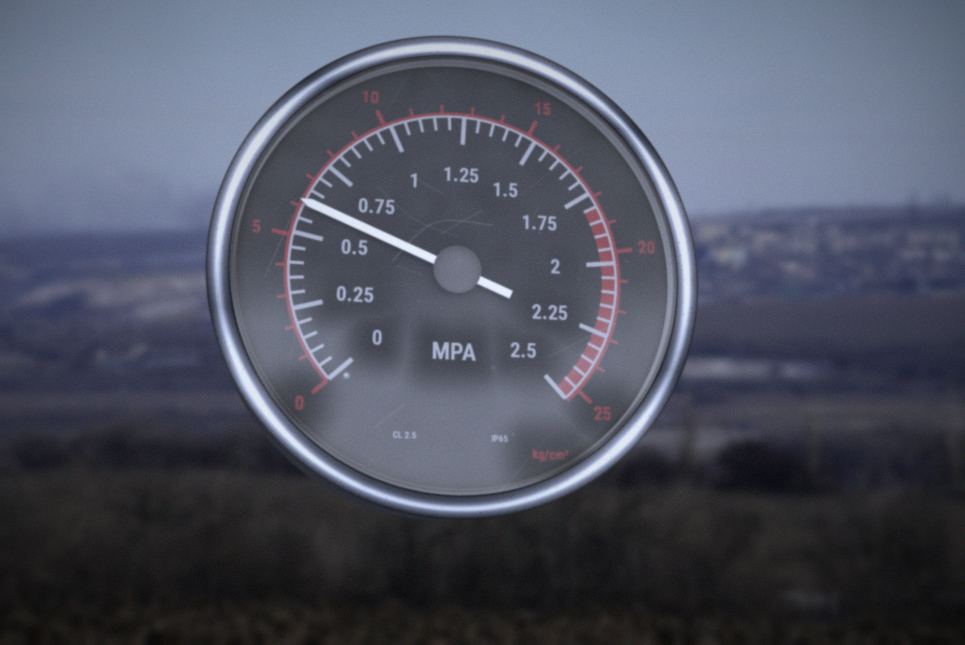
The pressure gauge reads 0.6 MPa
